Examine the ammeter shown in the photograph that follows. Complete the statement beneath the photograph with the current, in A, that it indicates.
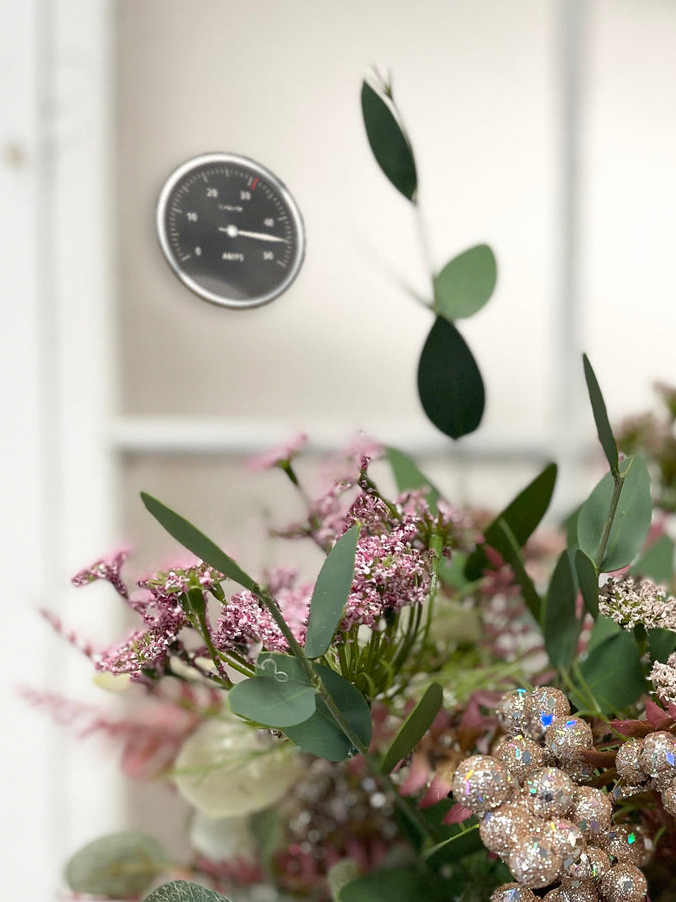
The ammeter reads 45 A
